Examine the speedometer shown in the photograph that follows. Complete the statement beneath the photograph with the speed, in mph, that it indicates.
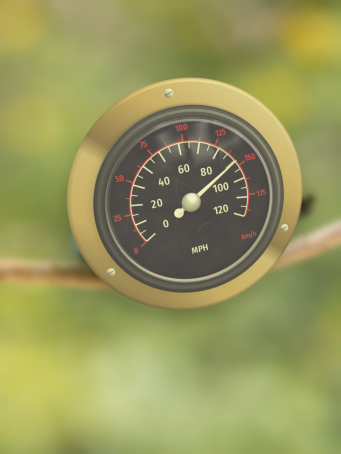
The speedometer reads 90 mph
